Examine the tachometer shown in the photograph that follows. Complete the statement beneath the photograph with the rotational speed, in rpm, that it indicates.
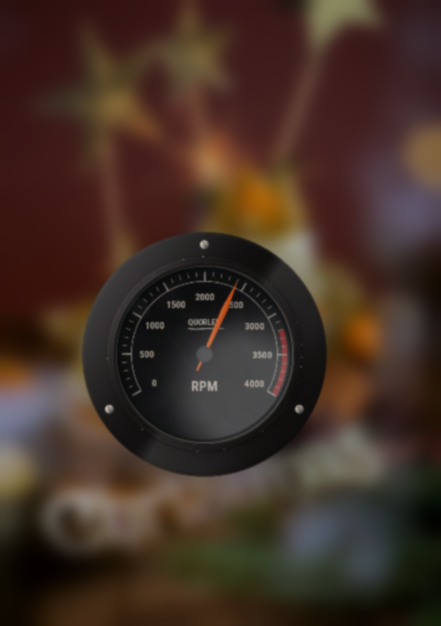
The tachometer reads 2400 rpm
